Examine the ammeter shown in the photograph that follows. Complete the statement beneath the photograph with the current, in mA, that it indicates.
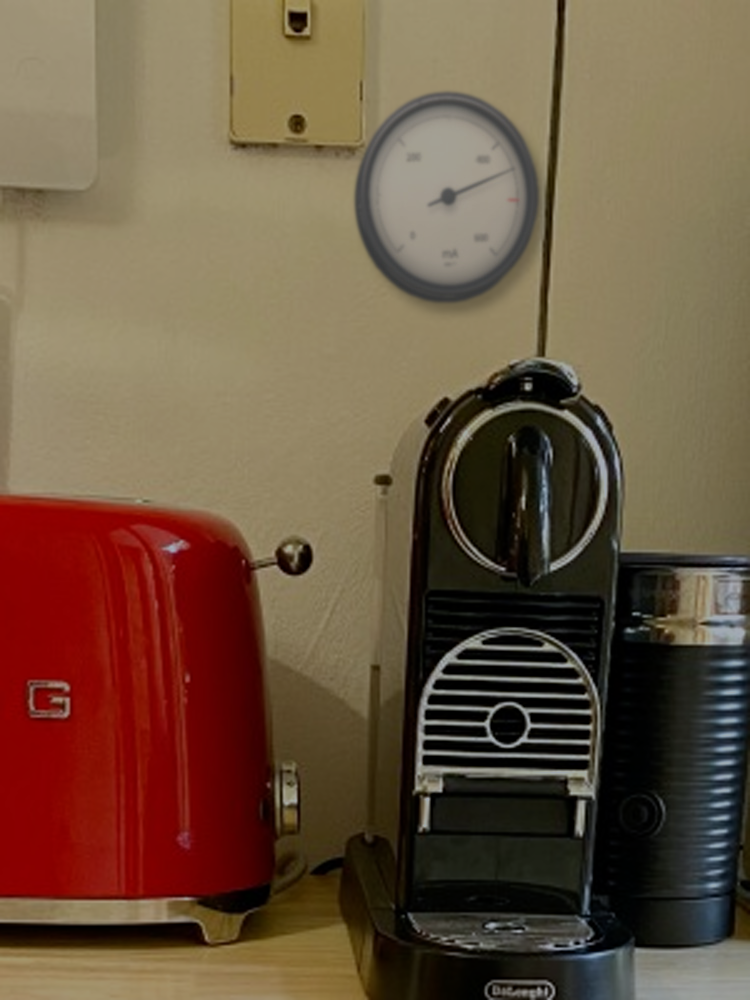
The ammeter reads 450 mA
